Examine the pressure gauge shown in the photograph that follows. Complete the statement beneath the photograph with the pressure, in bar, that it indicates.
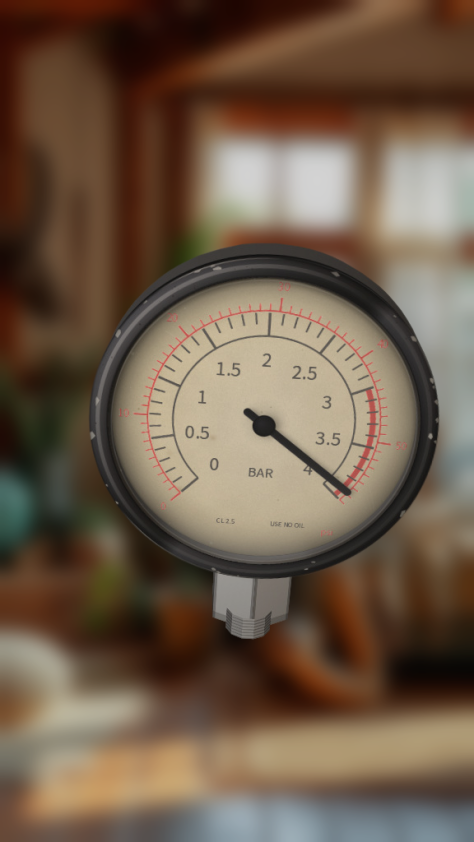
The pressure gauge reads 3.9 bar
